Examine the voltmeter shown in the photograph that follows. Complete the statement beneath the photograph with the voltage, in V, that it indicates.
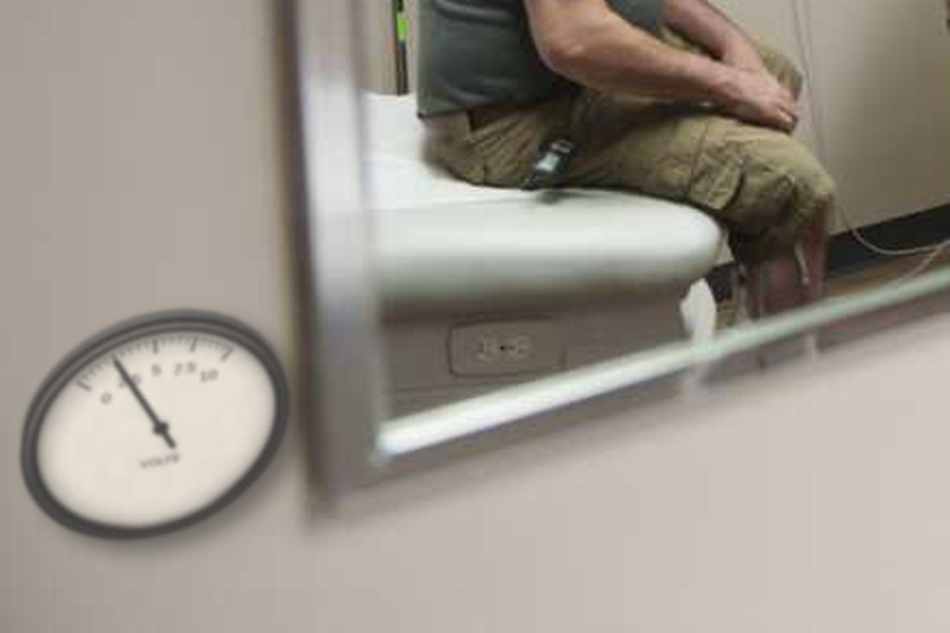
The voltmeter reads 2.5 V
